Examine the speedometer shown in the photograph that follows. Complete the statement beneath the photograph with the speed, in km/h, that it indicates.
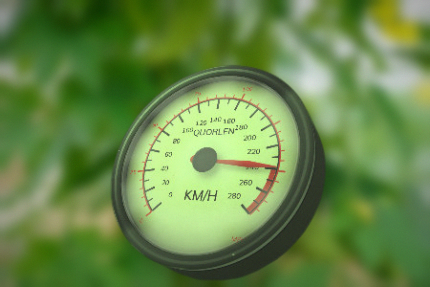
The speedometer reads 240 km/h
